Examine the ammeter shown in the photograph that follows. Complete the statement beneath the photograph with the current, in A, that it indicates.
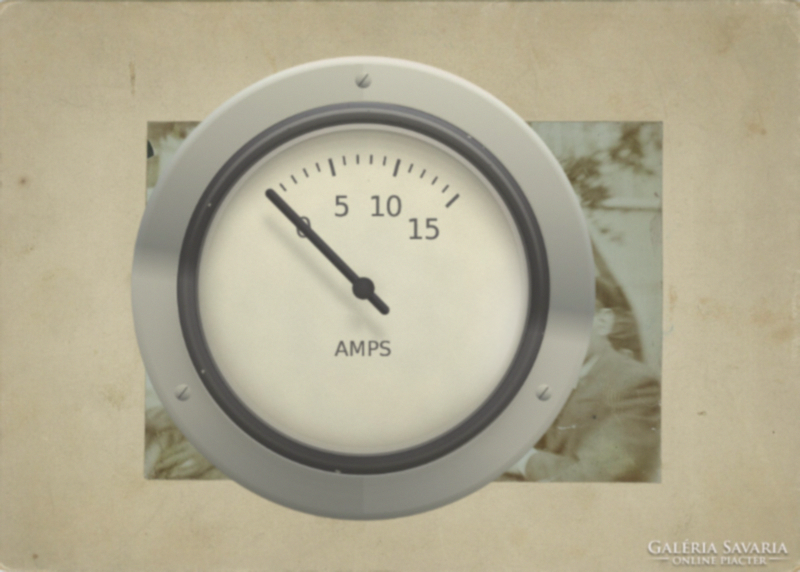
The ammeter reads 0 A
